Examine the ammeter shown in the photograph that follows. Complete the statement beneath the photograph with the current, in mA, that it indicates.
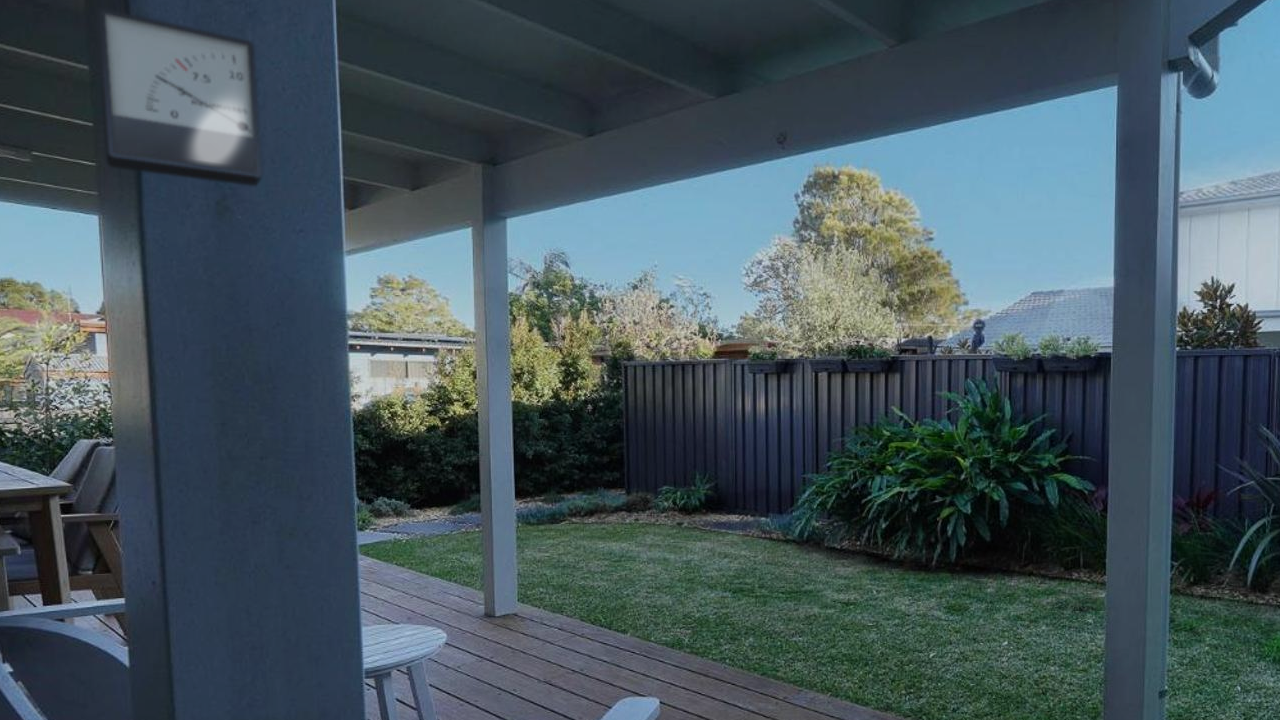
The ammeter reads 5 mA
